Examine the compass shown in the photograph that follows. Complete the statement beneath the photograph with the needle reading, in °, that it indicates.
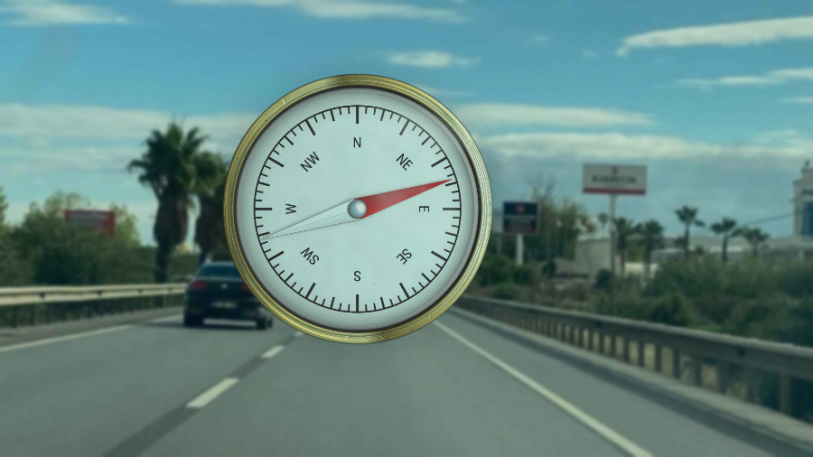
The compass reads 72.5 °
